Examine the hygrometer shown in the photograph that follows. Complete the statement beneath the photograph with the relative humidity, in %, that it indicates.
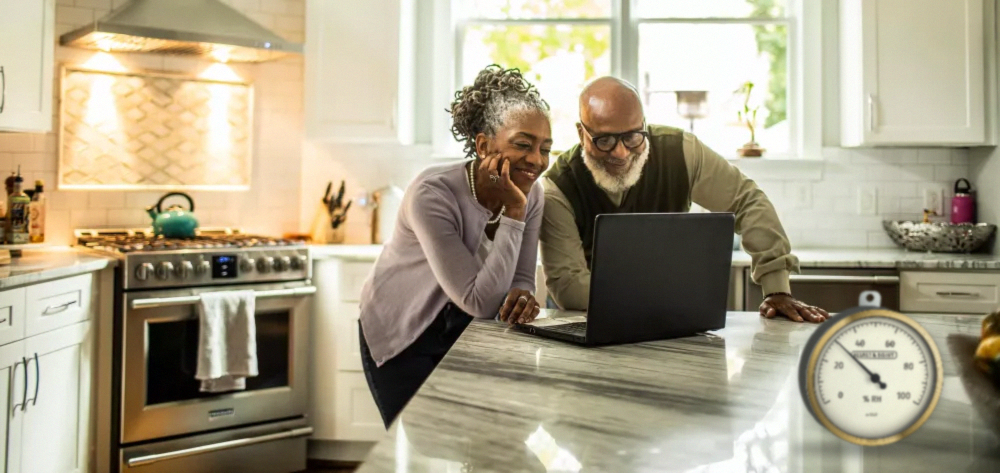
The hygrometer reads 30 %
